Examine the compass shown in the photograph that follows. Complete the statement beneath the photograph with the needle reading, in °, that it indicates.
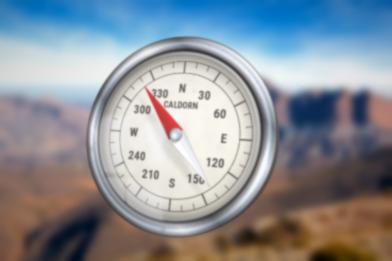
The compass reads 320 °
